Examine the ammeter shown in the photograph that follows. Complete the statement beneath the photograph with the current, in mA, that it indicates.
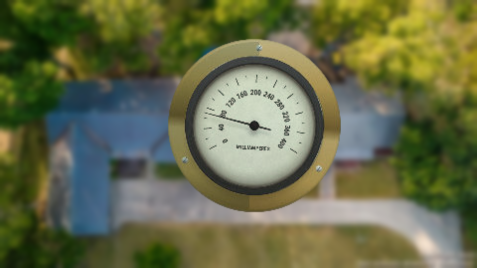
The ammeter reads 70 mA
